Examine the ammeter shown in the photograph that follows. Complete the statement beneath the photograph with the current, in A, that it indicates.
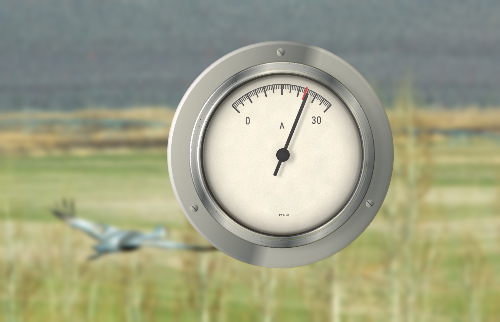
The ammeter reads 22.5 A
